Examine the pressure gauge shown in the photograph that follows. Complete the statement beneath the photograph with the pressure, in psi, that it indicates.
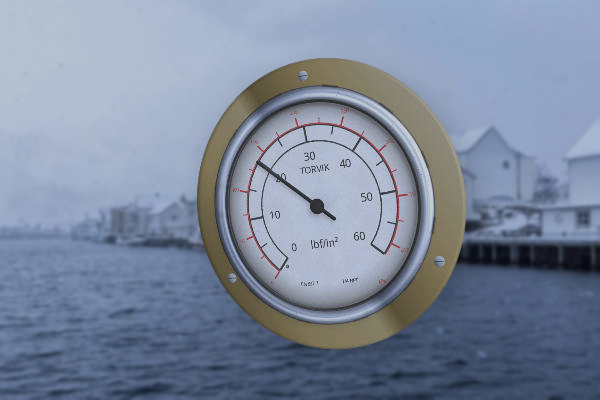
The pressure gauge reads 20 psi
